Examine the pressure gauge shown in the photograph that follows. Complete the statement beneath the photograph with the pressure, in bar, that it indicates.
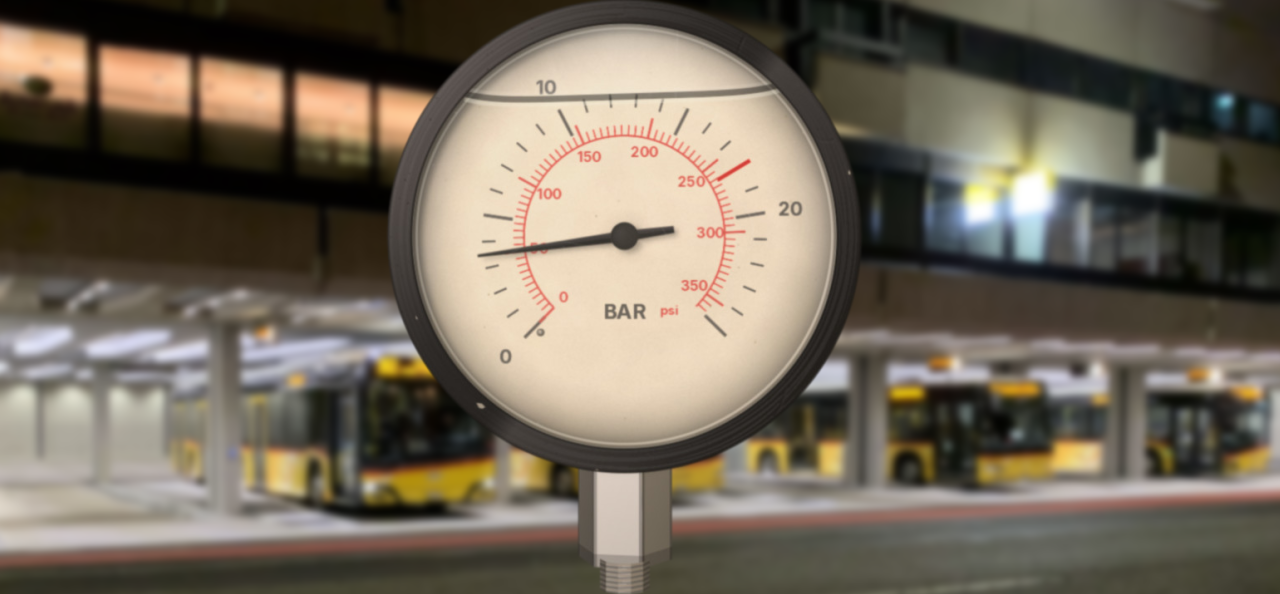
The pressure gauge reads 3.5 bar
